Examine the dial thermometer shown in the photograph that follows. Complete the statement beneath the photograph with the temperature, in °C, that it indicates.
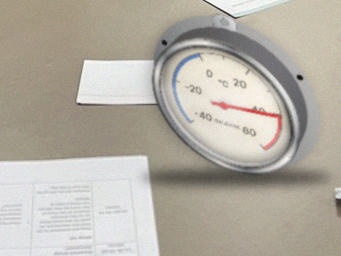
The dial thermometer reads 40 °C
